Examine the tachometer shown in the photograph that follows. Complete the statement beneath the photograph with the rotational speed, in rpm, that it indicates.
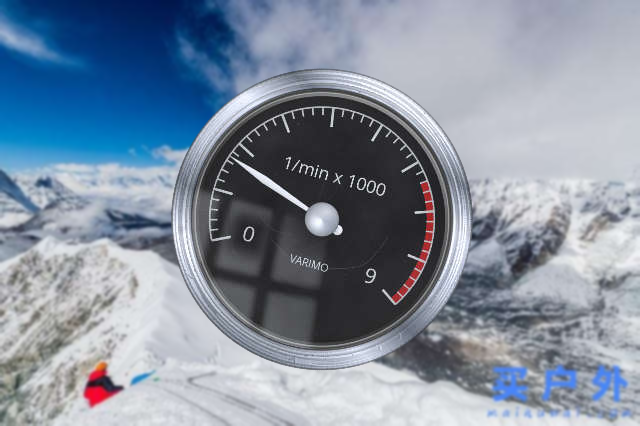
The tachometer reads 1700 rpm
